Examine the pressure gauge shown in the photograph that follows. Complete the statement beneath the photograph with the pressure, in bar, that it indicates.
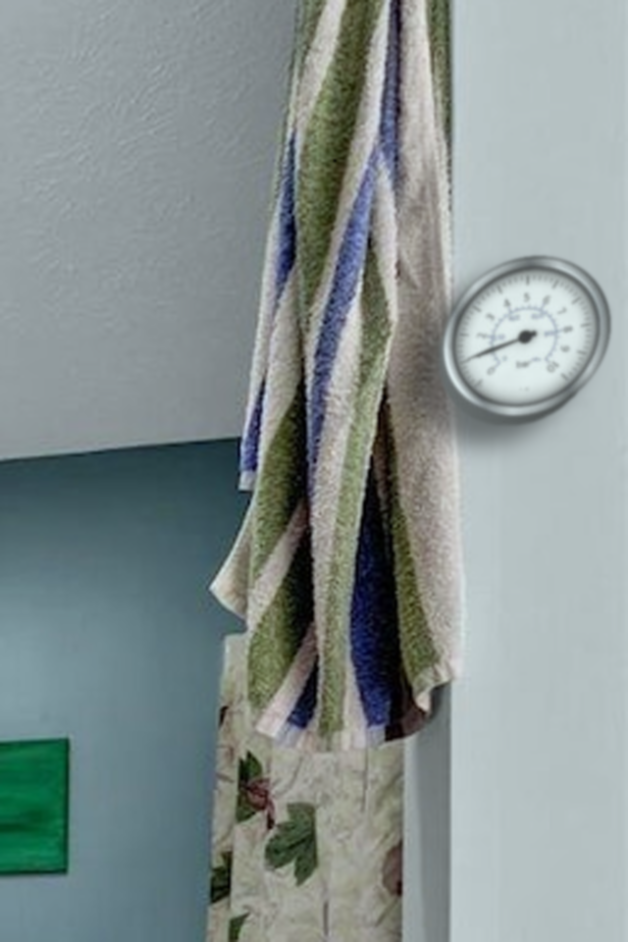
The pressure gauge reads 1 bar
